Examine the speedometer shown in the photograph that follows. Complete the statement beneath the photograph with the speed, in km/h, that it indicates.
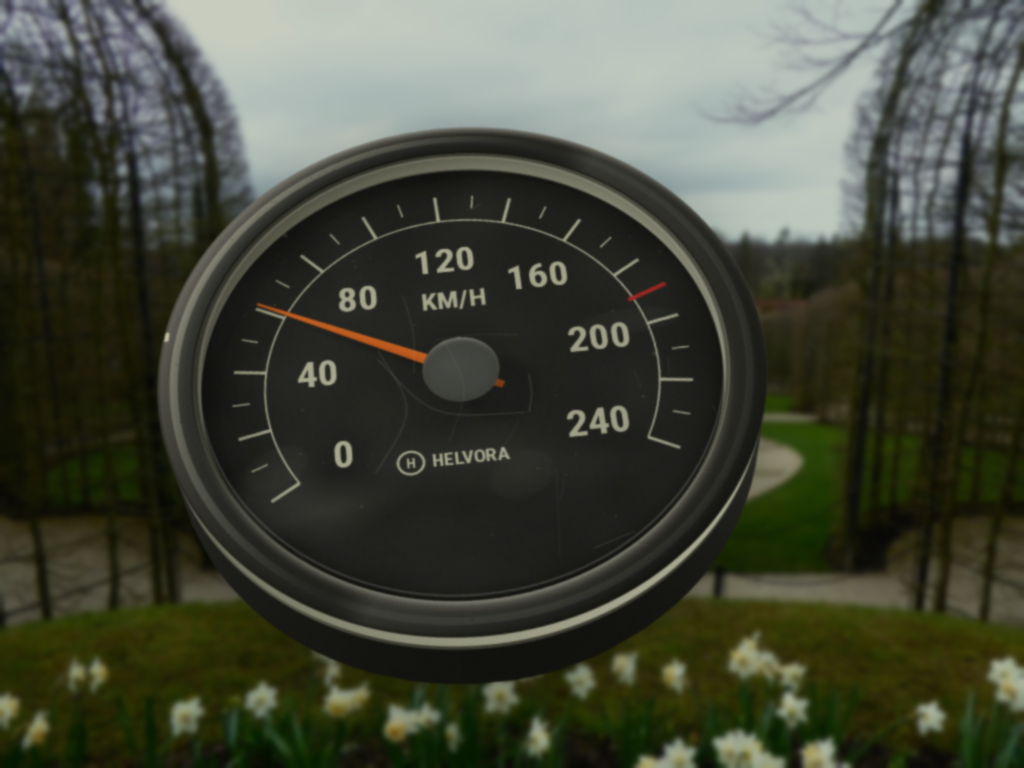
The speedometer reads 60 km/h
